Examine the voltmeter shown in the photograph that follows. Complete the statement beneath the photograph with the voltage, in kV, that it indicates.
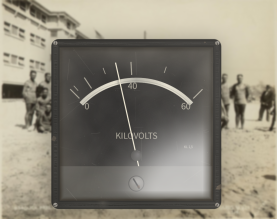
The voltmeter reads 35 kV
